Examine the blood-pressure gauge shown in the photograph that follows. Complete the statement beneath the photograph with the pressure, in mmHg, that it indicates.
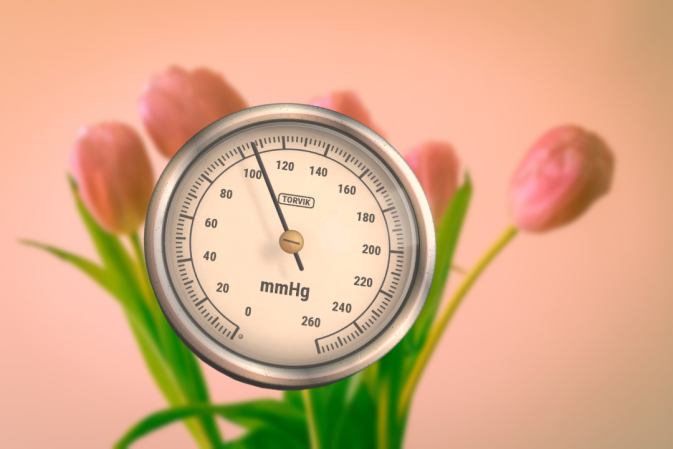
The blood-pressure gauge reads 106 mmHg
